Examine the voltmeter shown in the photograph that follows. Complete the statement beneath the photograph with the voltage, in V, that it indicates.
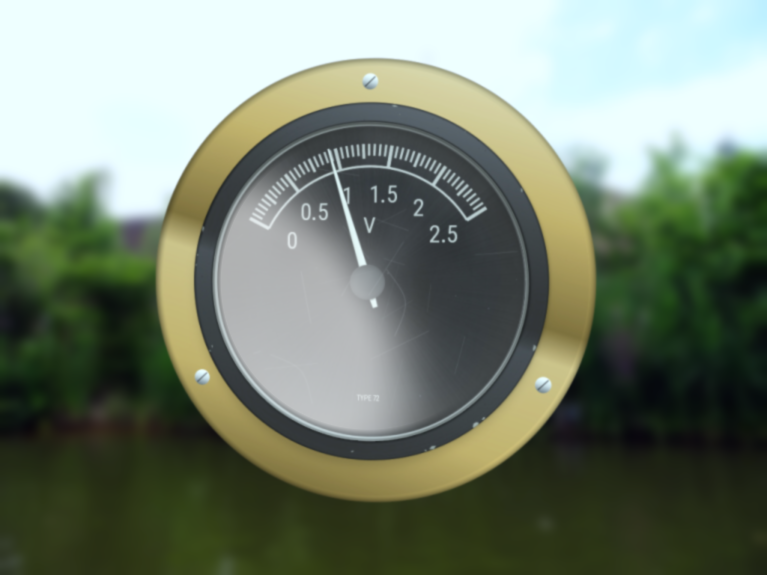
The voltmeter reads 0.95 V
